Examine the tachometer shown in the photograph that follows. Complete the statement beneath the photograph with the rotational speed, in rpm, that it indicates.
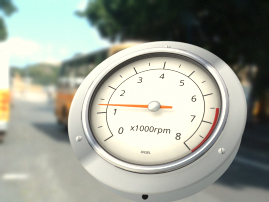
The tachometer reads 1250 rpm
